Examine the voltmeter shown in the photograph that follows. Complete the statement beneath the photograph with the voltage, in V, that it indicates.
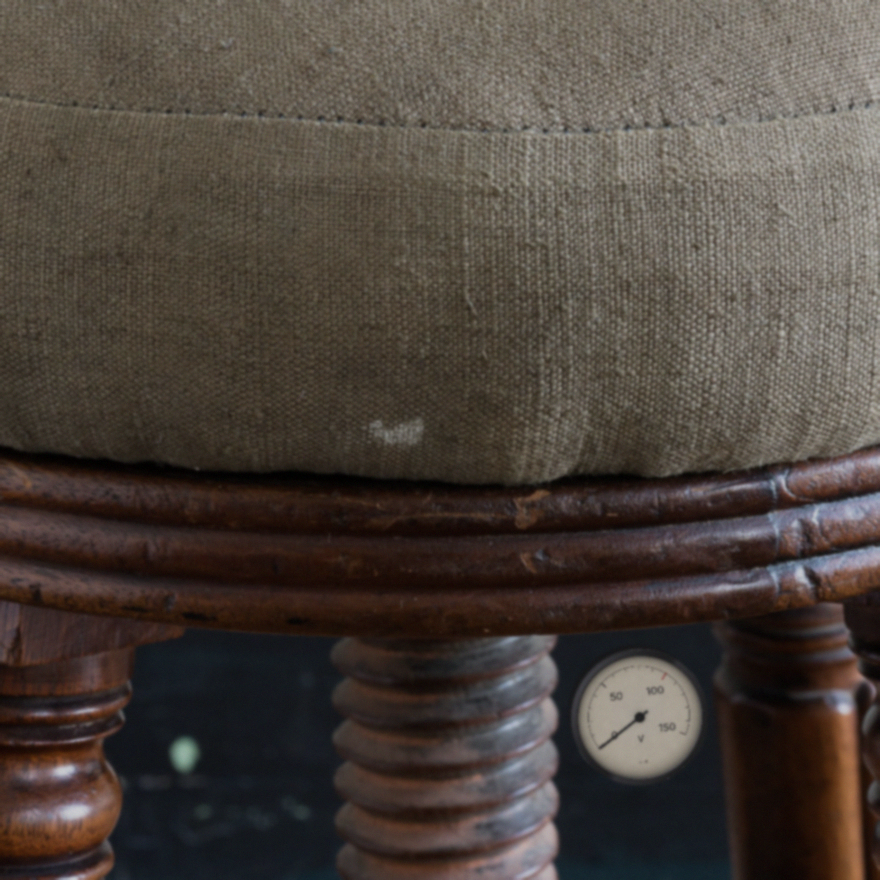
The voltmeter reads 0 V
